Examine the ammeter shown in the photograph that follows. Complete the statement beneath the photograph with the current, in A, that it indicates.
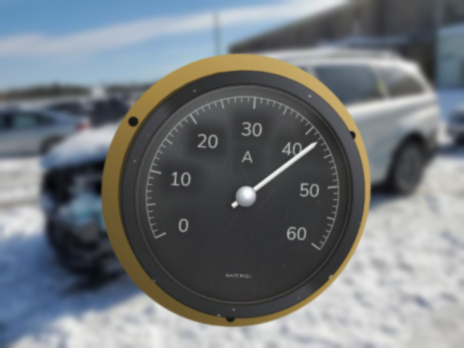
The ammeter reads 42 A
